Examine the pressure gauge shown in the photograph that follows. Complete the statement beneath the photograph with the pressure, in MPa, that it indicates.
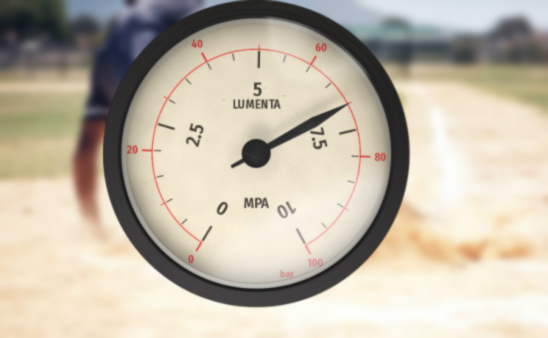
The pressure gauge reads 7 MPa
